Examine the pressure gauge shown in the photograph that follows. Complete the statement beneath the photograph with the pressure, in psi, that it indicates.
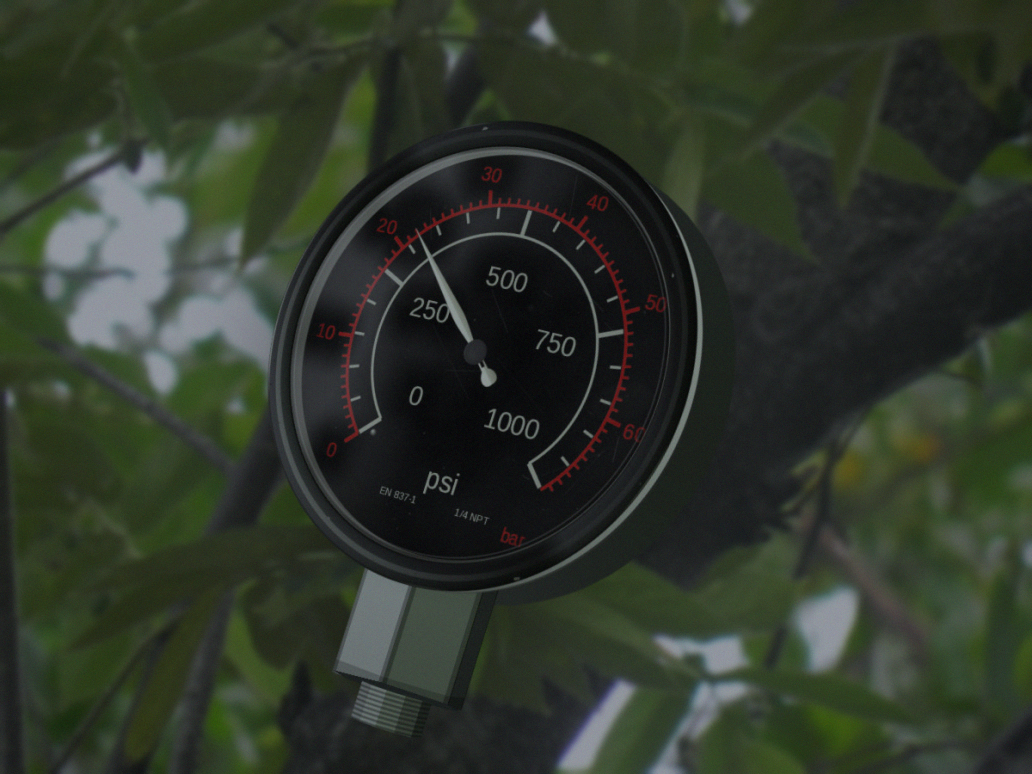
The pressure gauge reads 325 psi
